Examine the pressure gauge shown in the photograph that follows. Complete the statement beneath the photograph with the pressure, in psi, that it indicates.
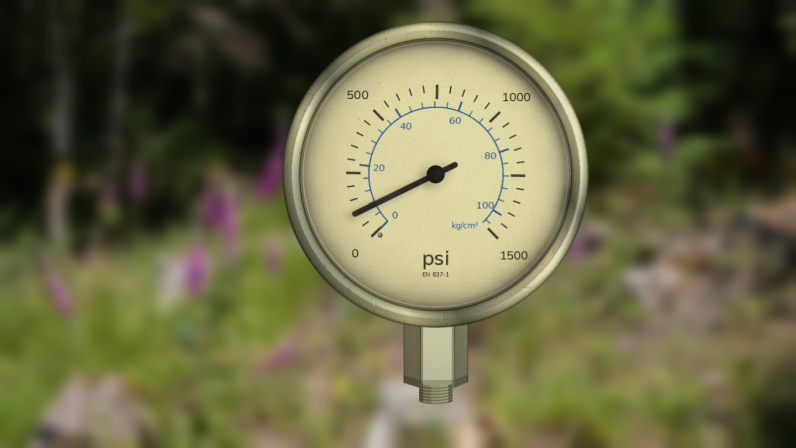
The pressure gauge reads 100 psi
